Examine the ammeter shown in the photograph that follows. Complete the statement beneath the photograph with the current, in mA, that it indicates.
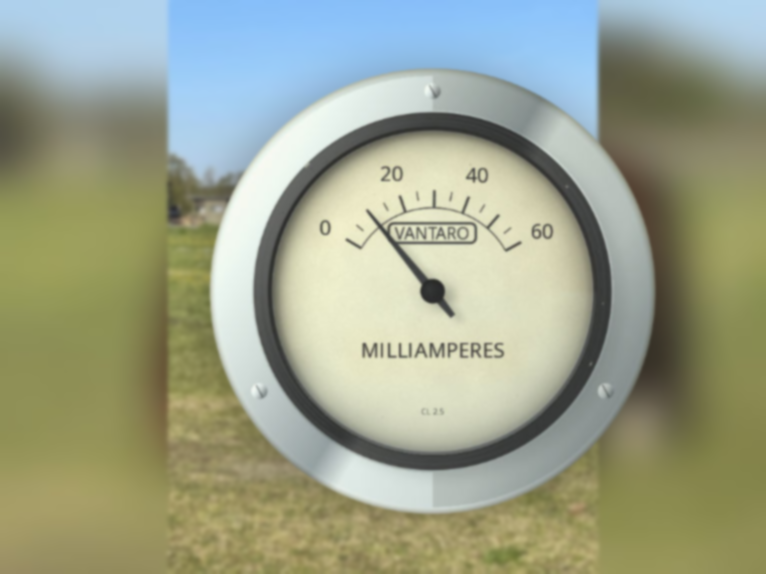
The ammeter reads 10 mA
